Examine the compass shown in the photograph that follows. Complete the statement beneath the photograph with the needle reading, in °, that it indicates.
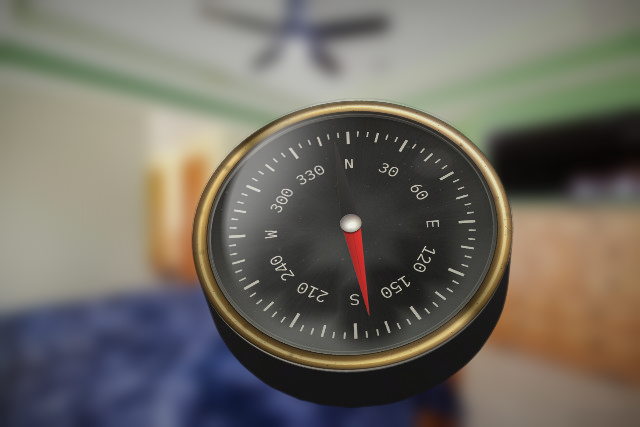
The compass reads 172.5 °
